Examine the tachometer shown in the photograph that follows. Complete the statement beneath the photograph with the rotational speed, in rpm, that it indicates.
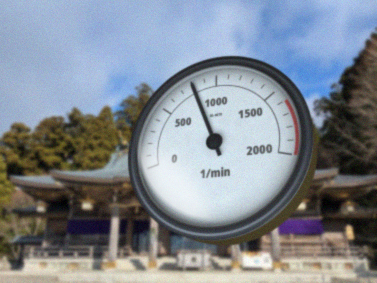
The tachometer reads 800 rpm
